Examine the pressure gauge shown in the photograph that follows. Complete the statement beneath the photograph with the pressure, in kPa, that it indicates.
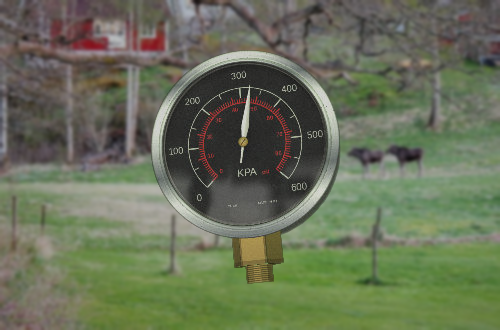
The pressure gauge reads 325 kPa
